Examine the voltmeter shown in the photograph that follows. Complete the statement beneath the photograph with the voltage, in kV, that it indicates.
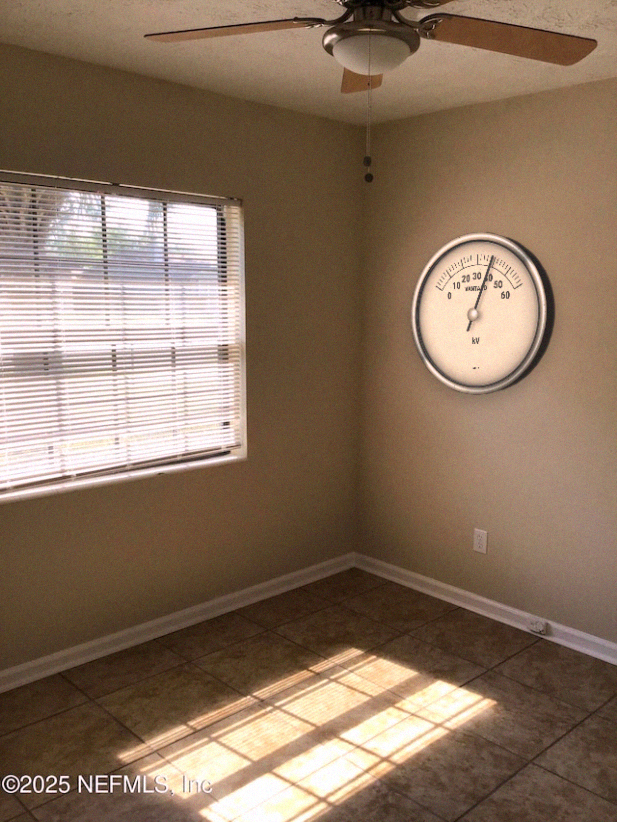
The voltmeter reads 40 kV
